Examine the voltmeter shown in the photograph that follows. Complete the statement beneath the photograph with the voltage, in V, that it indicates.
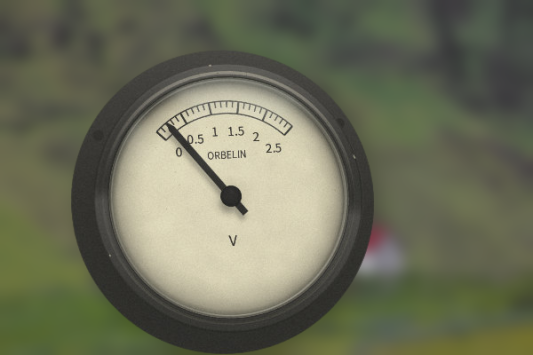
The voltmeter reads 0.2 V
